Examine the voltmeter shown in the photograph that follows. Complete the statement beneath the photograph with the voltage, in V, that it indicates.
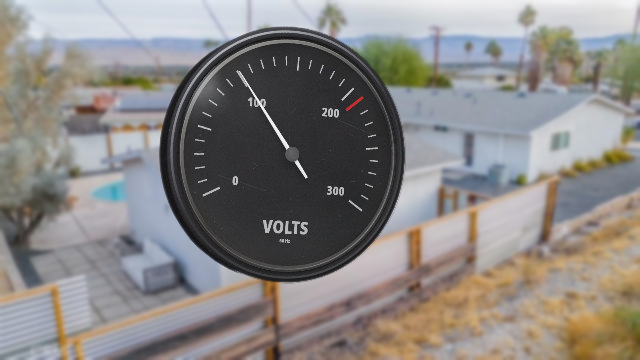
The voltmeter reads 100 V
